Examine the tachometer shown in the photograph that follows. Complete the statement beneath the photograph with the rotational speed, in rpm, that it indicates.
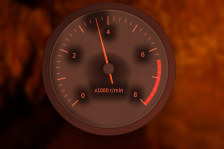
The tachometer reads 3600 rpm
